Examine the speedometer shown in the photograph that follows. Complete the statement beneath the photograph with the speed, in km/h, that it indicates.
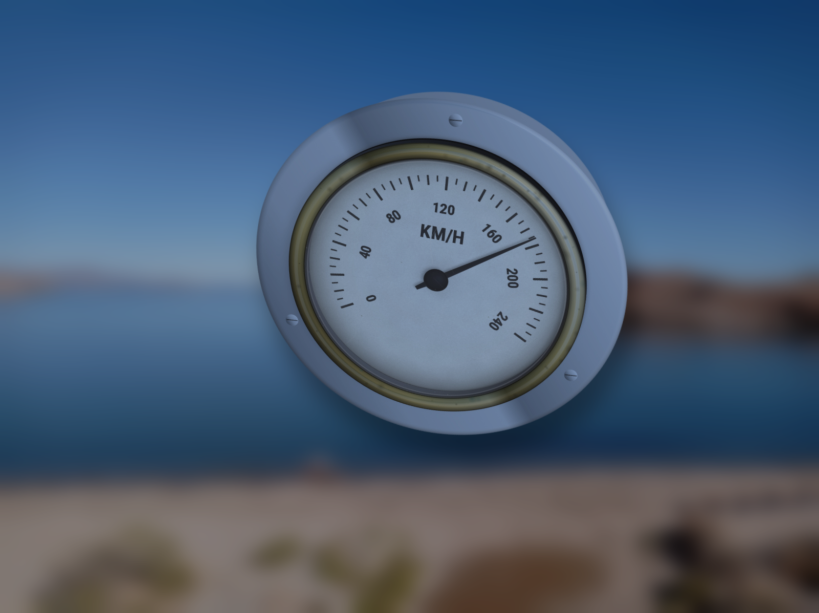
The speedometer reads 175 km/h
